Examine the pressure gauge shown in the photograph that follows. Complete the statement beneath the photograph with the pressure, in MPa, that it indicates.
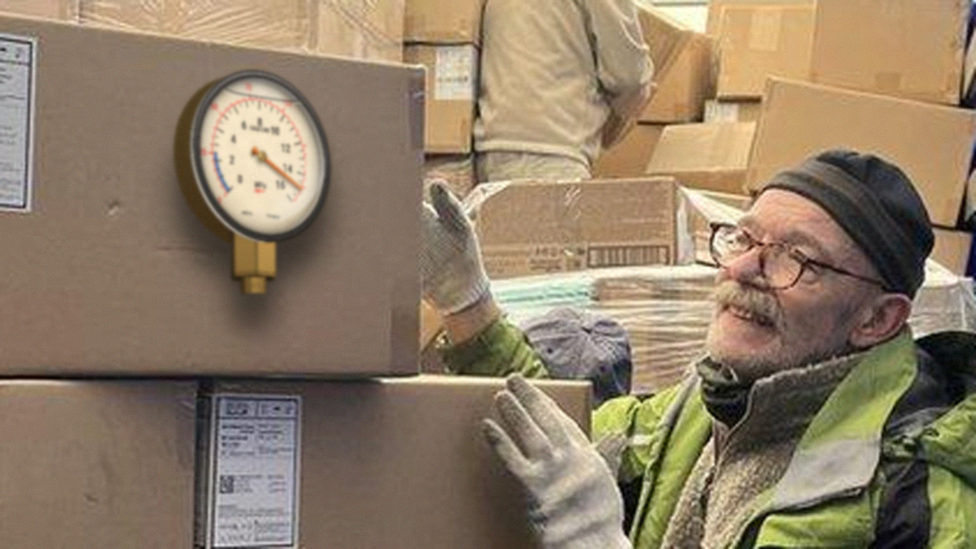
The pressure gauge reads 15 MPa
